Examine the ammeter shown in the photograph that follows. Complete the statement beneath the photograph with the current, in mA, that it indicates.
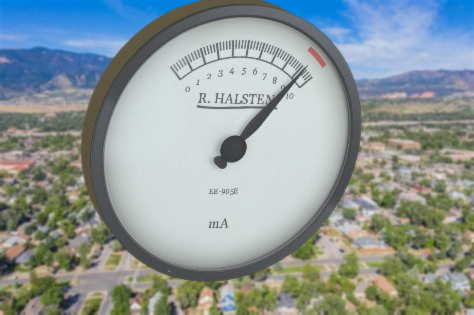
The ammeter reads 9 mA
